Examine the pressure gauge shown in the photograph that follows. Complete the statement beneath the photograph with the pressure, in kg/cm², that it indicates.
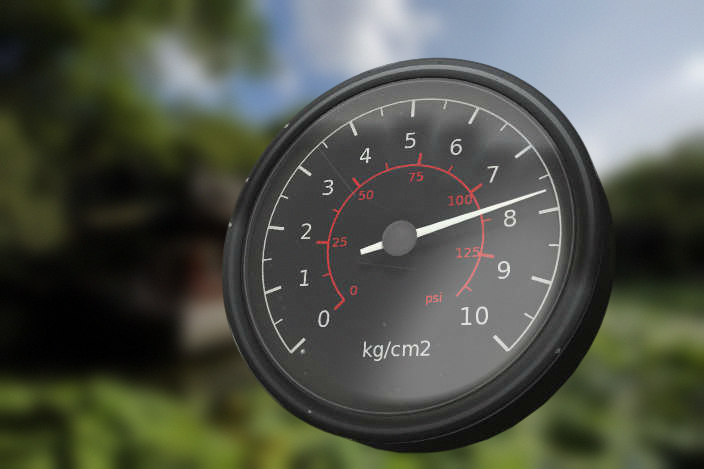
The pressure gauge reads 7.75 kg/cm²
